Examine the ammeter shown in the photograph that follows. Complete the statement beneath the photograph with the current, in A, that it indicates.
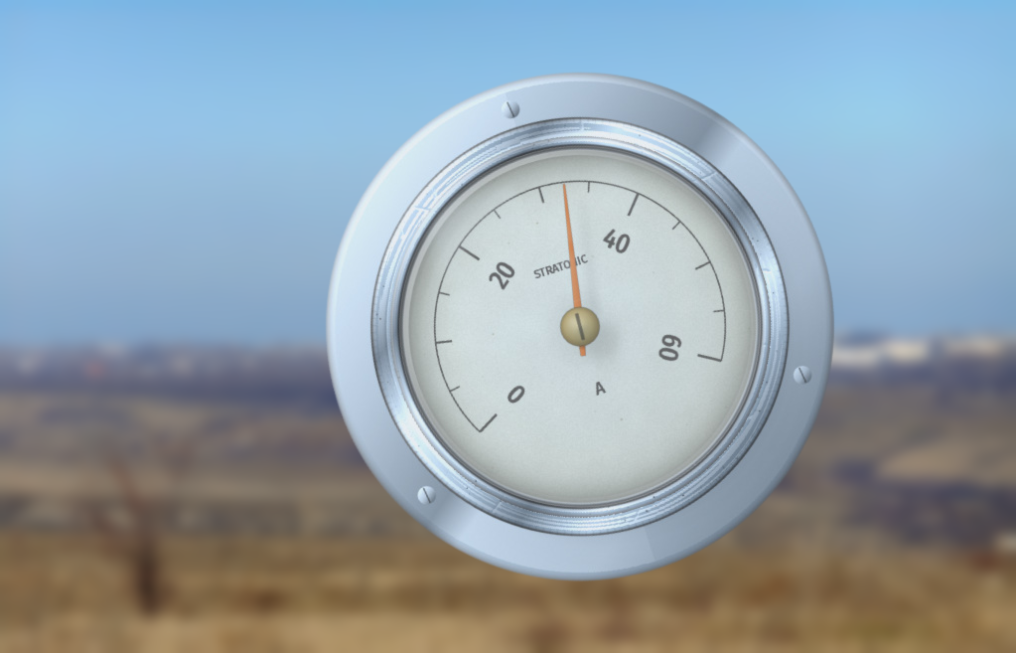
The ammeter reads 32.5 A
